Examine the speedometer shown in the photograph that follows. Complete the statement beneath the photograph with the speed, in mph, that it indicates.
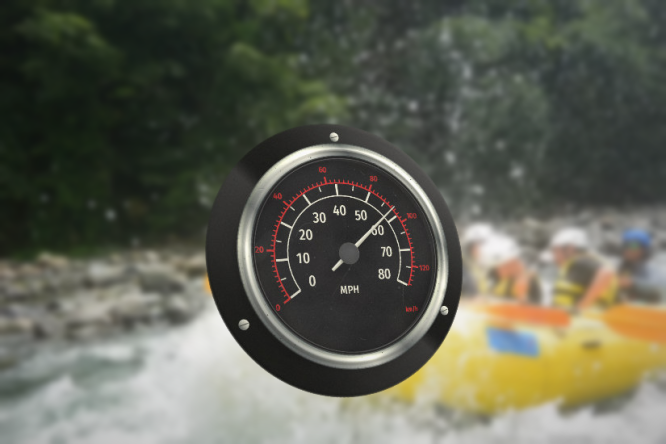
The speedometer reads 57.5 mph
